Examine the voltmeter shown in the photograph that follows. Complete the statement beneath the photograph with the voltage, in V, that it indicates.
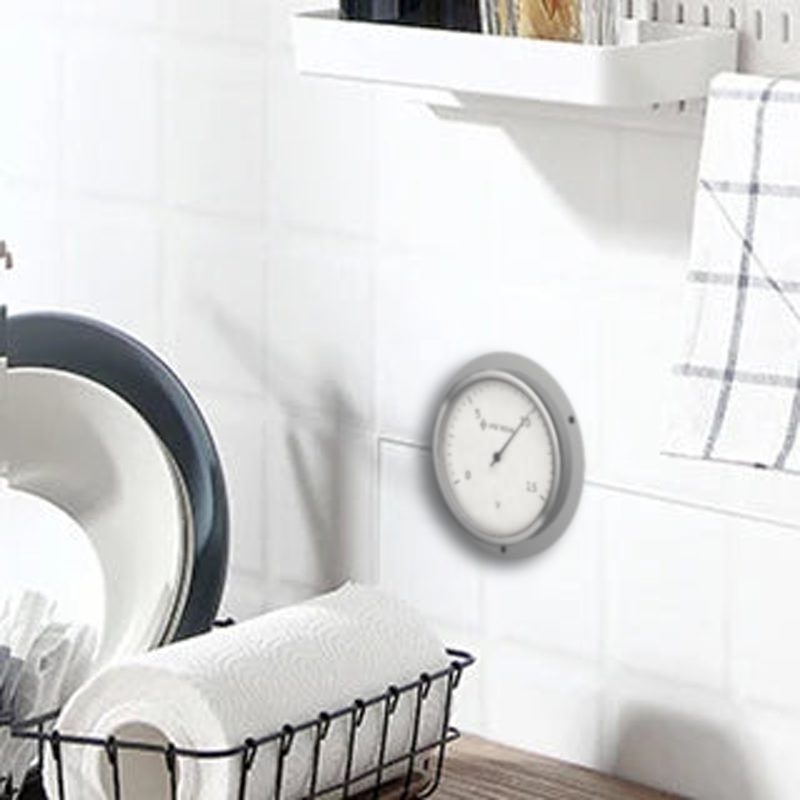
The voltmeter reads 10 V
